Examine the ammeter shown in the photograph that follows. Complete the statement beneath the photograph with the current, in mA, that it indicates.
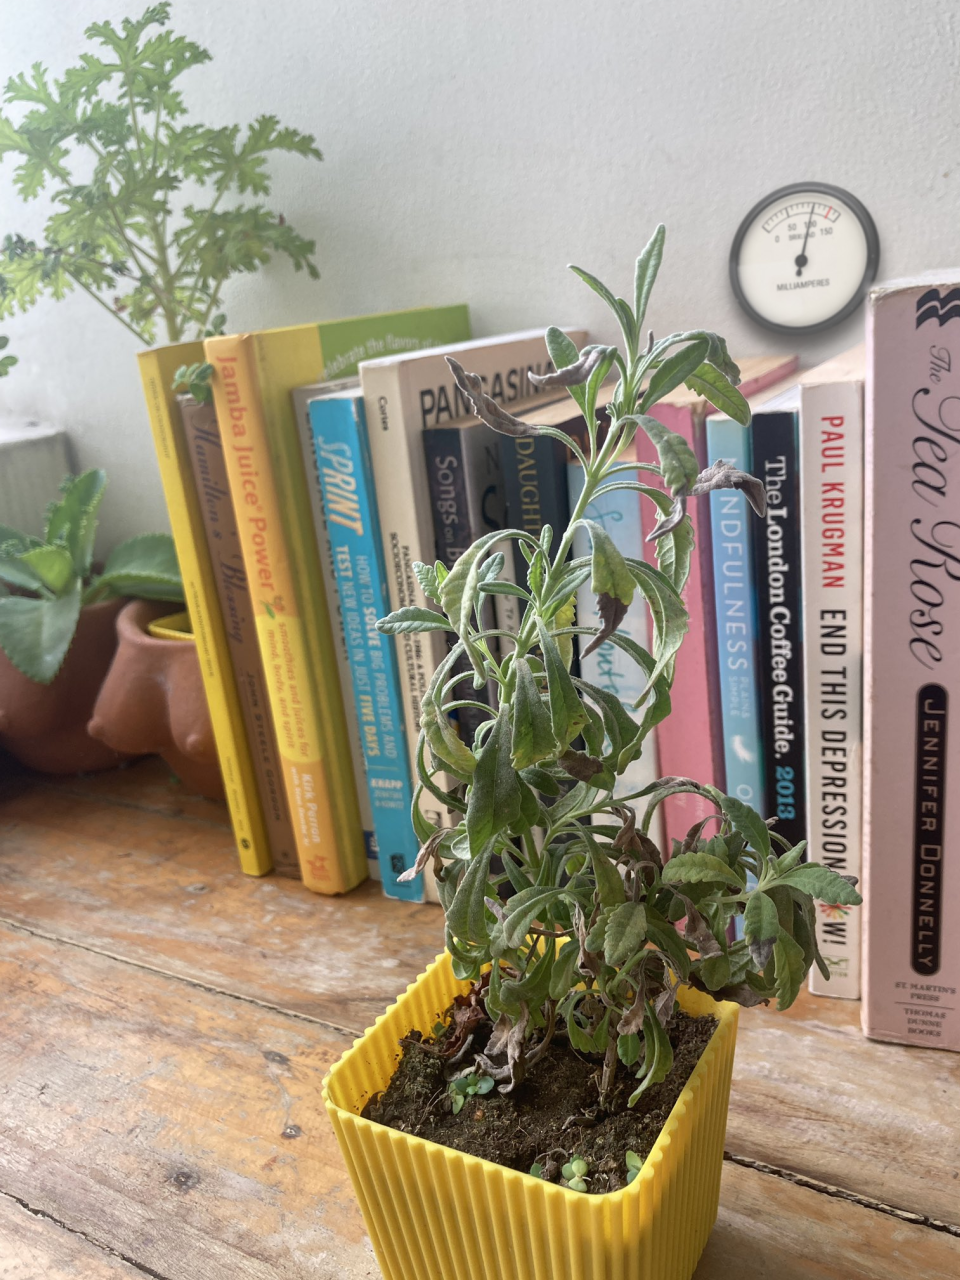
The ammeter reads 100 mA
